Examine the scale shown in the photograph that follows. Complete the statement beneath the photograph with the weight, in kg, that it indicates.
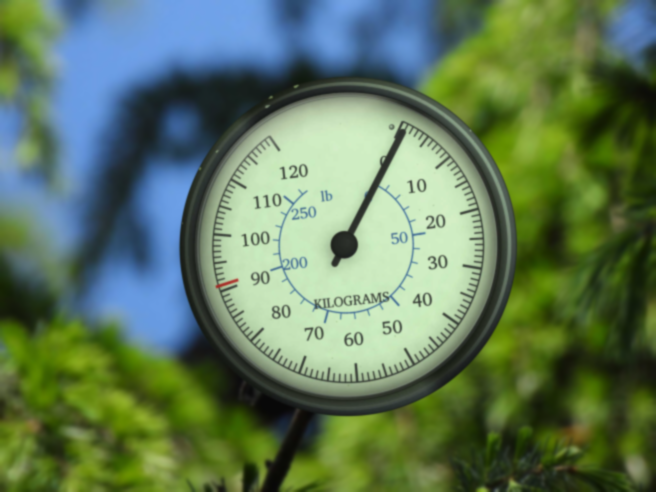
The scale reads 1 kg
